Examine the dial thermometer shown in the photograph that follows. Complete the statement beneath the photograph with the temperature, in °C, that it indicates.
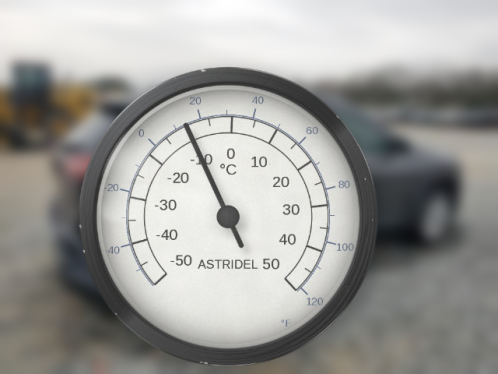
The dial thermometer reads -10 °C
